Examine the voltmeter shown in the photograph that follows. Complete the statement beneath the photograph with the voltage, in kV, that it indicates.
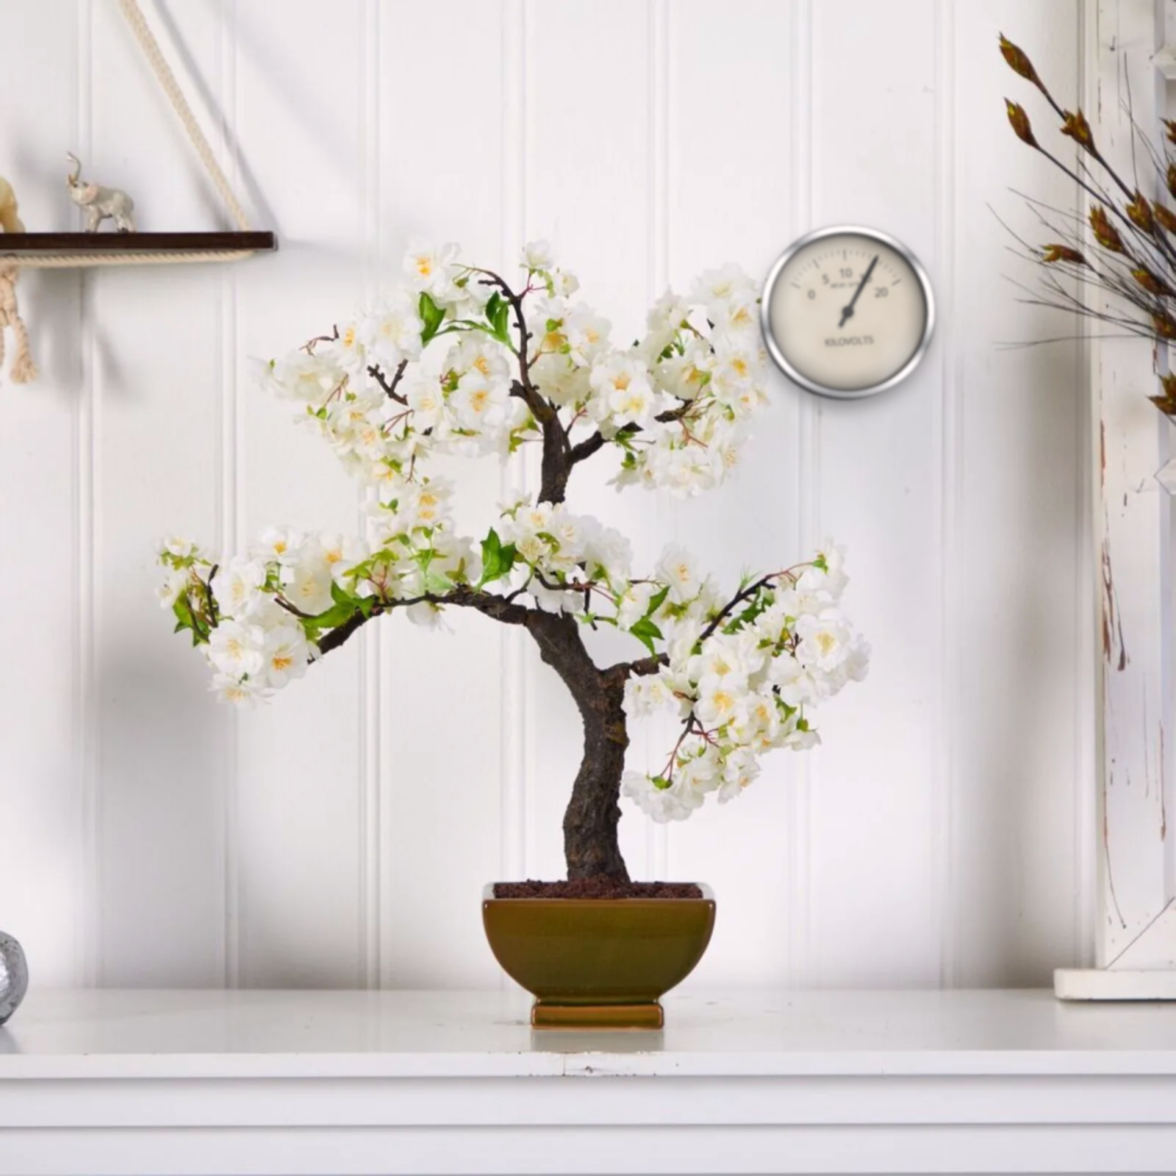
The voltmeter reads 15 kV
